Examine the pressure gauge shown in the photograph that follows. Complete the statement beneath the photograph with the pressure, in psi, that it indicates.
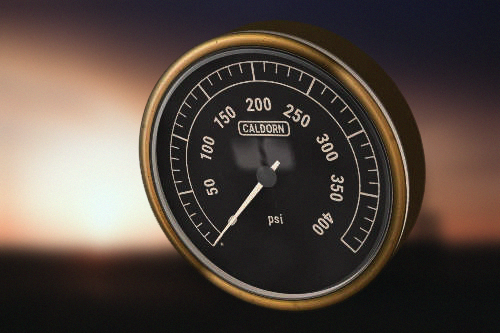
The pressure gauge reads 0 psi
